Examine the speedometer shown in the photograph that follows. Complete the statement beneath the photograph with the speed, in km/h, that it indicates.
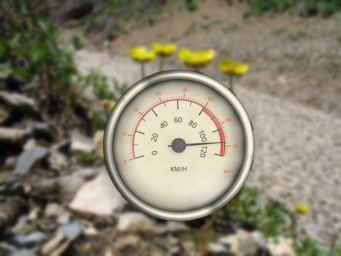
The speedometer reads 110 km/h
